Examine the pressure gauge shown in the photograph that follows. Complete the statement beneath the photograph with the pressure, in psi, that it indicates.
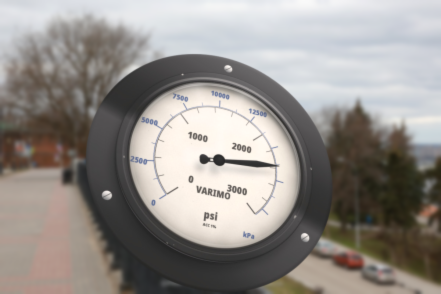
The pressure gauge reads 2400 psi
